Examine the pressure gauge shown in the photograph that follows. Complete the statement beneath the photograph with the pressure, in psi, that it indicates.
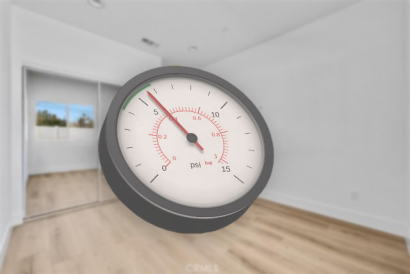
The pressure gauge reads 5.5 psi
